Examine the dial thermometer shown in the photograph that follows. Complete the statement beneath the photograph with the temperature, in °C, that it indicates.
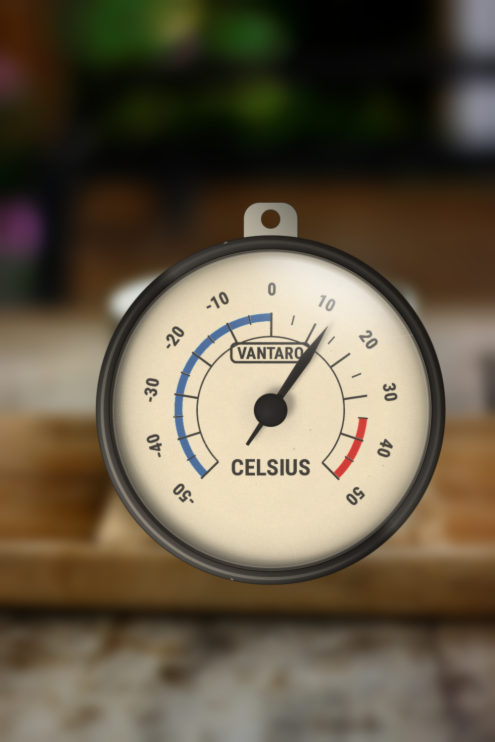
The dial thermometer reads 12.5 °C
